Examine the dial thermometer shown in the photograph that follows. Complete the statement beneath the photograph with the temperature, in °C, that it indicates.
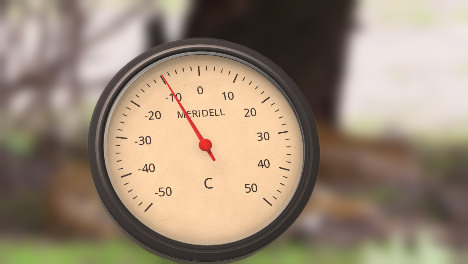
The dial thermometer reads -10 °C
